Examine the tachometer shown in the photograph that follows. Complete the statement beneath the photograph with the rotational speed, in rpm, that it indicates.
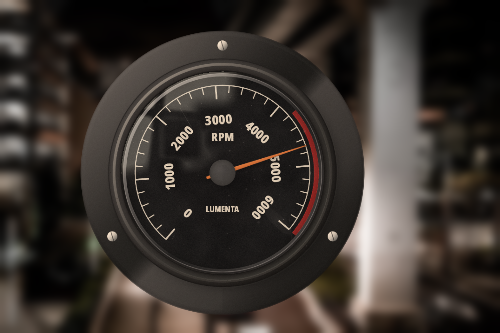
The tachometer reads 4700 rpm
